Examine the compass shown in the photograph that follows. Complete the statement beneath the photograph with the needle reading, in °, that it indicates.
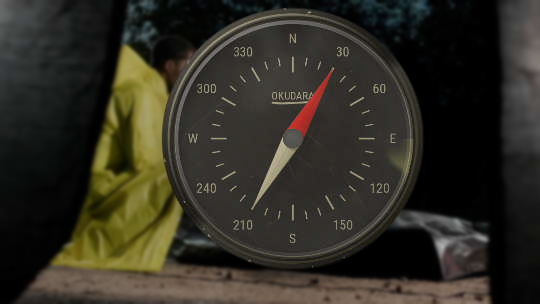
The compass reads 30 °
